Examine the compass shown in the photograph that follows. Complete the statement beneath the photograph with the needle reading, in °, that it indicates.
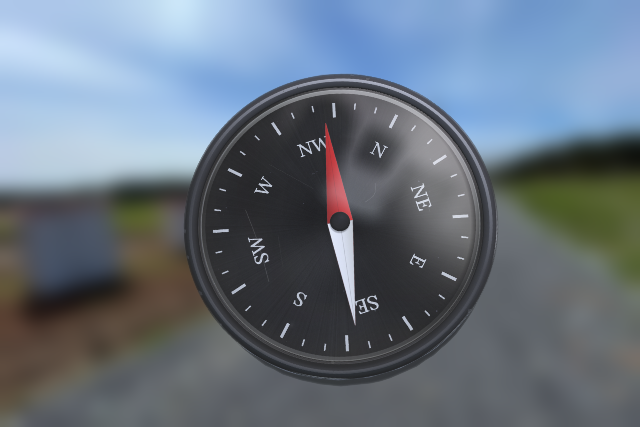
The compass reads 325 °
